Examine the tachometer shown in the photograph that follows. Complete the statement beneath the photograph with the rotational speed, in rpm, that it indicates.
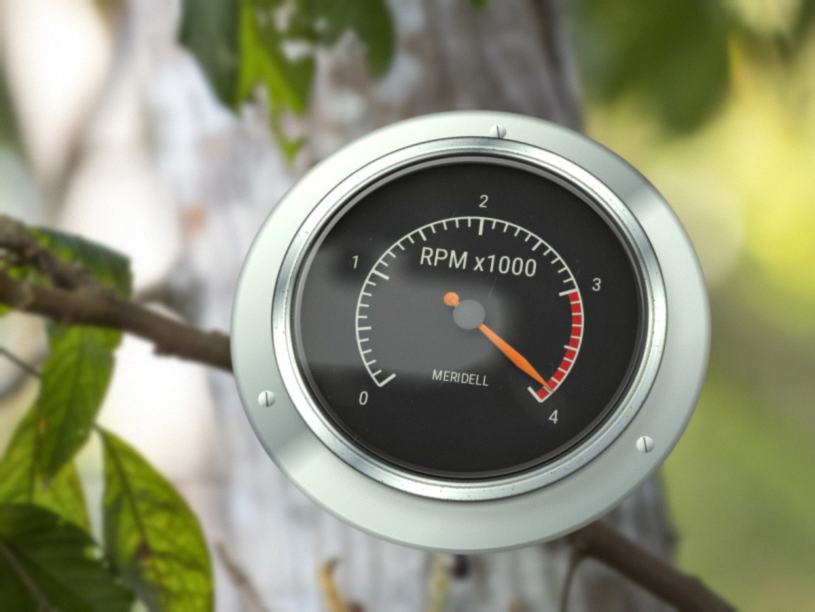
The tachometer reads 3900 rpm
